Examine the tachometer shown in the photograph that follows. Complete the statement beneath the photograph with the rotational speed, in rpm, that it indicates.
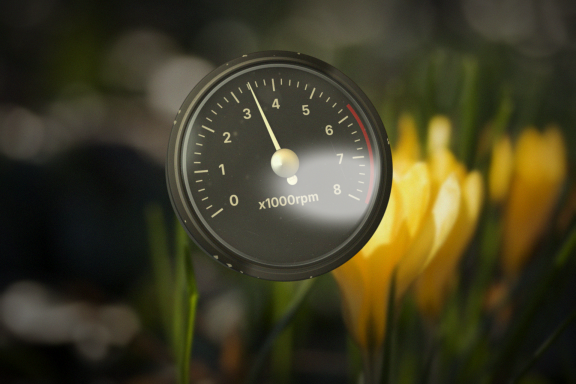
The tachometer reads 3400 rpm
